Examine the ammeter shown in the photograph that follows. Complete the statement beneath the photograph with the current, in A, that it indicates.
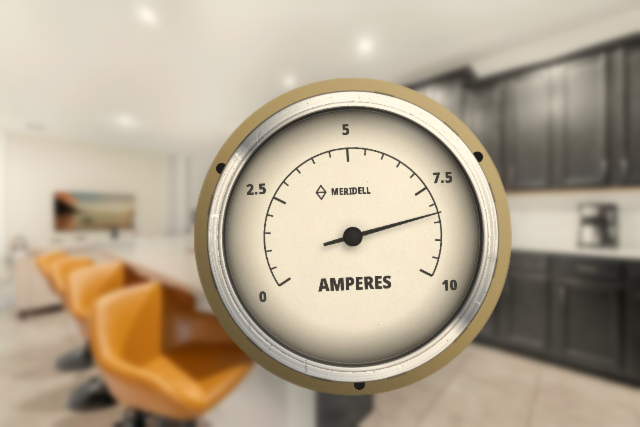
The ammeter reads 8.25 A
